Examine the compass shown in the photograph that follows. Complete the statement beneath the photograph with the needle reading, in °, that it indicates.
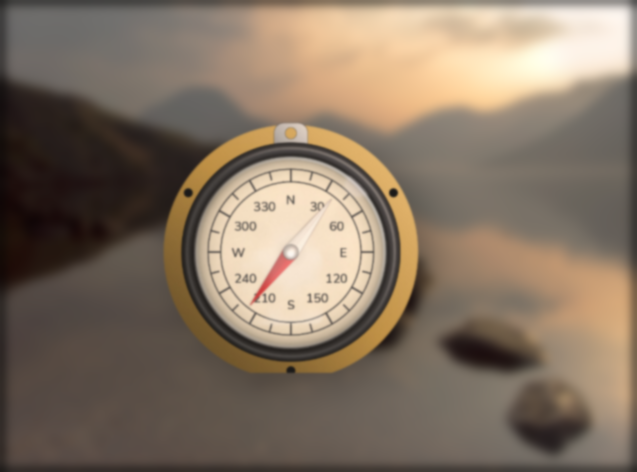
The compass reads 217.5 °
